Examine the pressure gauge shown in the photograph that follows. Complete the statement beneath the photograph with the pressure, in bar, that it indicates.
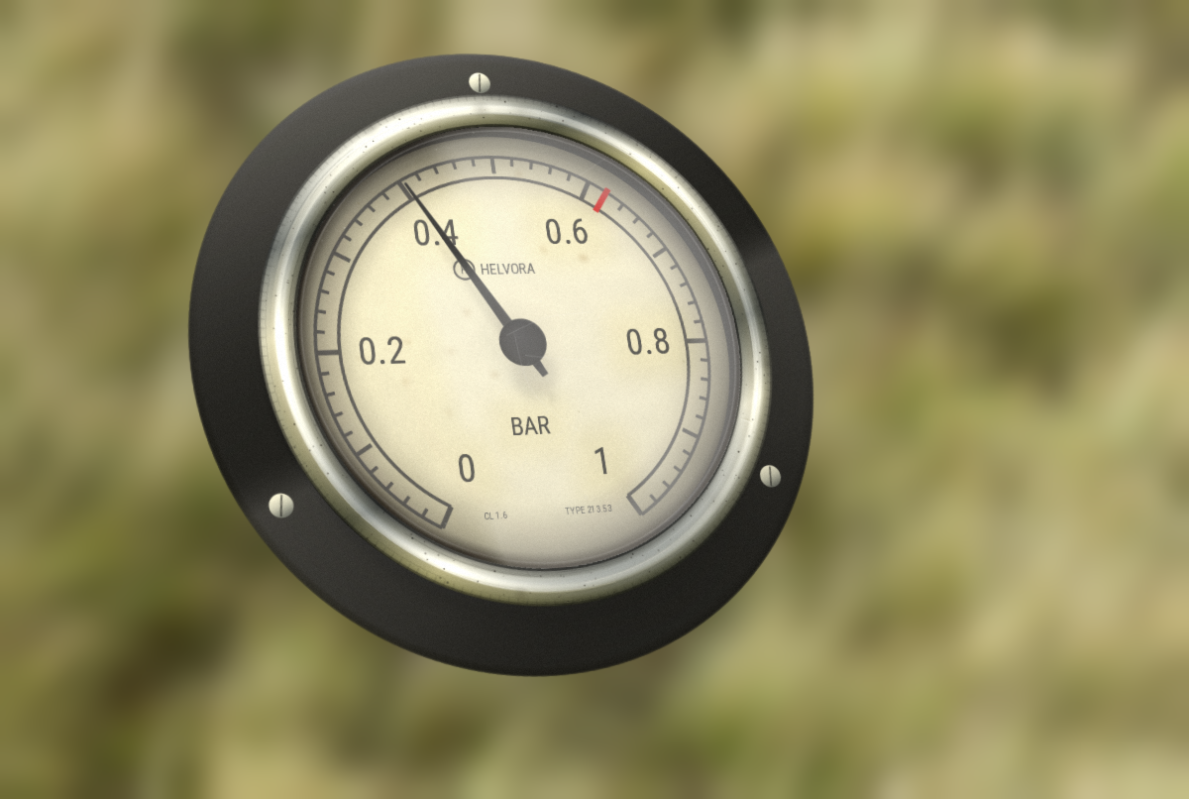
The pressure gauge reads 0.4 bar
